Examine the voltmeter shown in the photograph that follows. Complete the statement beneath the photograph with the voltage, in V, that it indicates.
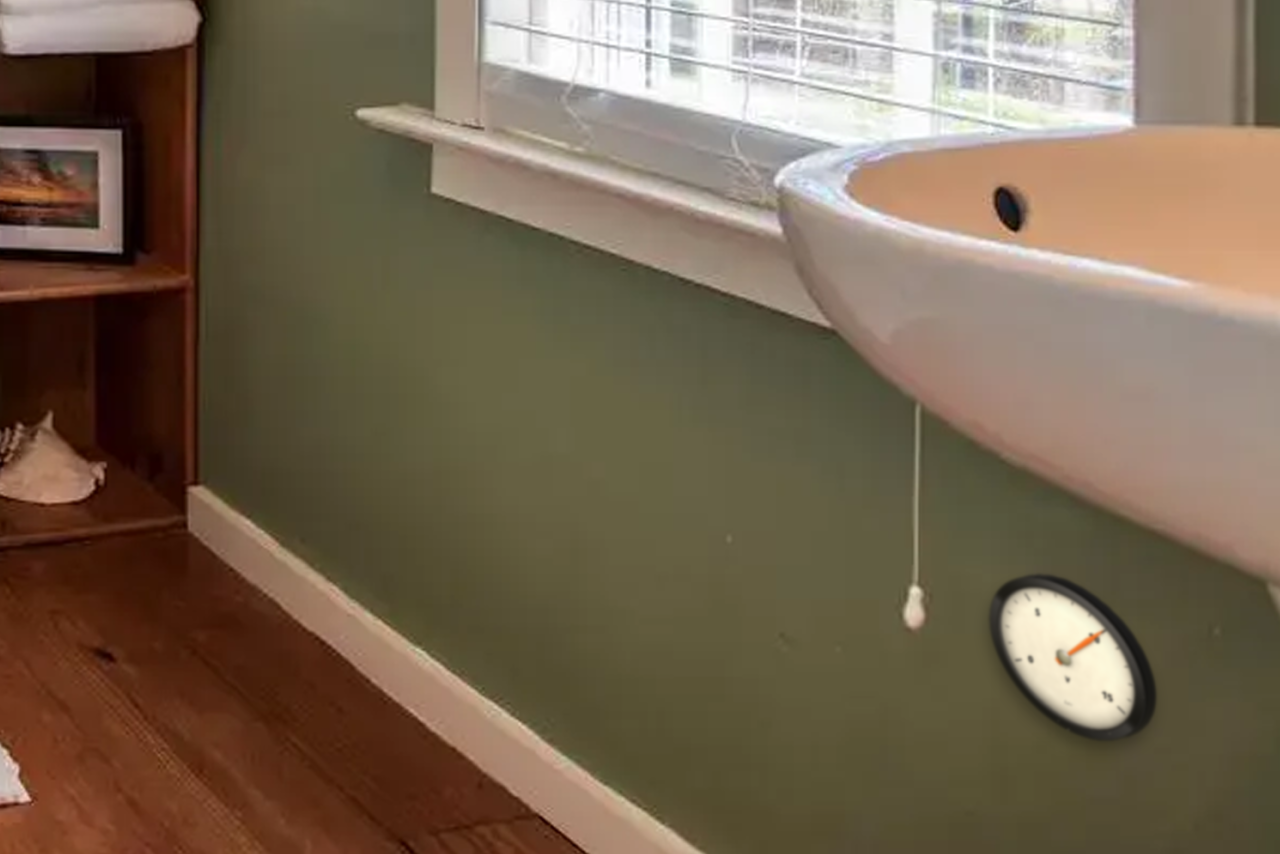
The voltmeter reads 10 V
